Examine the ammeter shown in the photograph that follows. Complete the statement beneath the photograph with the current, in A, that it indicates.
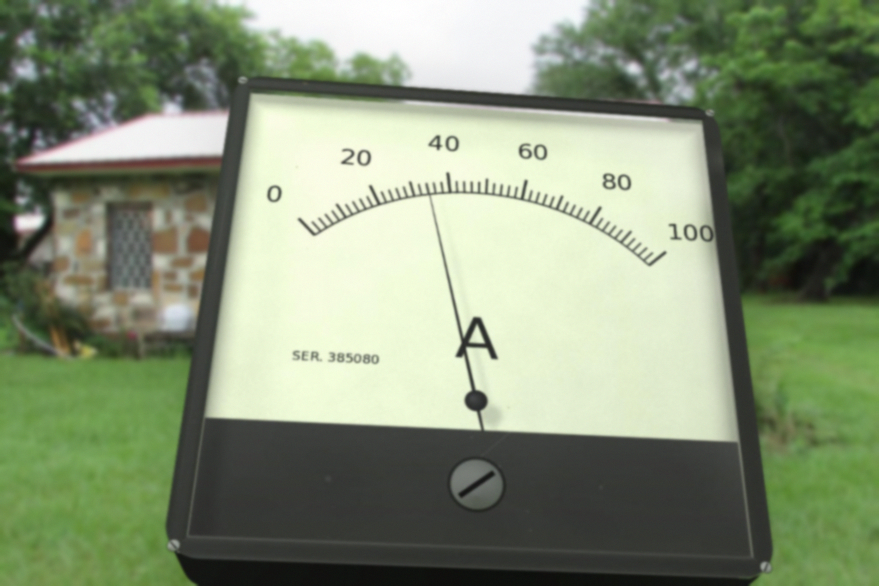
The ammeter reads 34 A
